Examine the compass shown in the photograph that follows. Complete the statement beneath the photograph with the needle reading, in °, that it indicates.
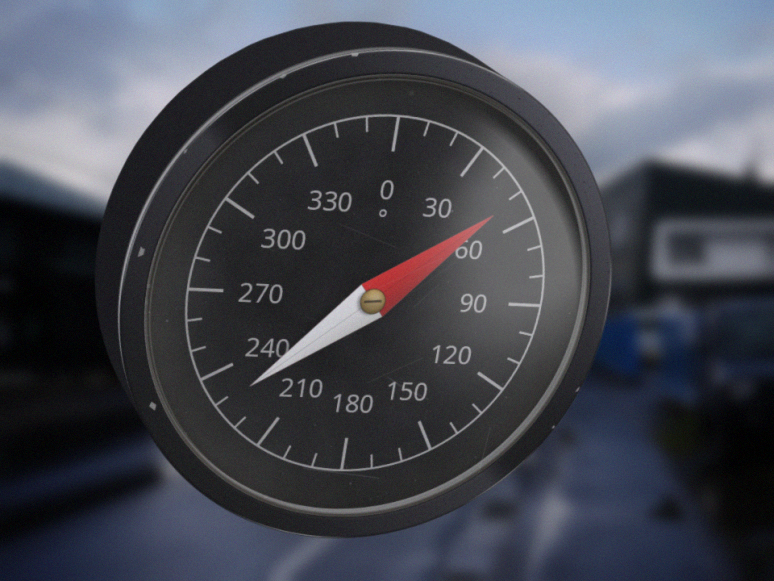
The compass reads 50 °
